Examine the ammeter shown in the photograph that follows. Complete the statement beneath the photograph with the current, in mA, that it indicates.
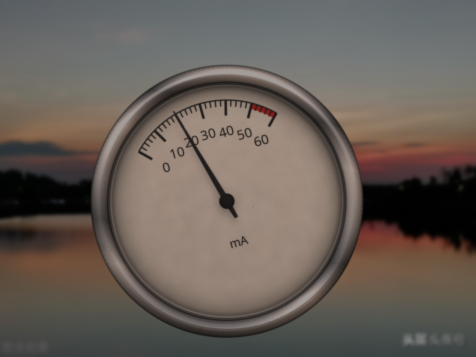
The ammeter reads 20 mA
